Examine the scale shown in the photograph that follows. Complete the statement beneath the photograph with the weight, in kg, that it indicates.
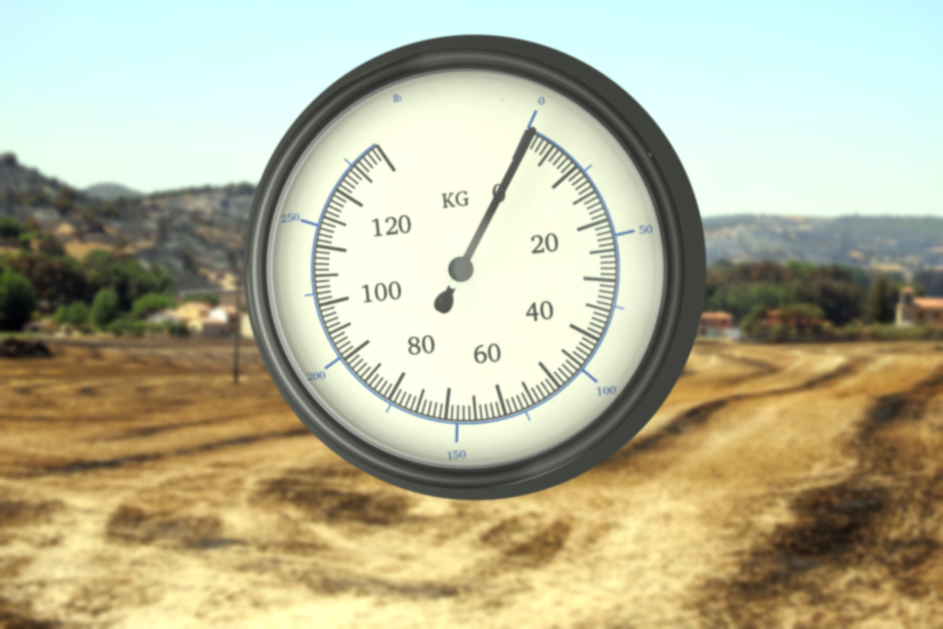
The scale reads 1 kg
